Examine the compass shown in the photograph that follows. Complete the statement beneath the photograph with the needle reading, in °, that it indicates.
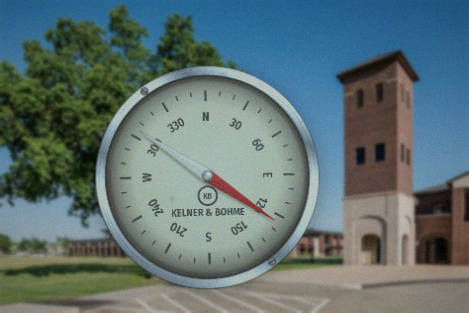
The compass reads 125 °
